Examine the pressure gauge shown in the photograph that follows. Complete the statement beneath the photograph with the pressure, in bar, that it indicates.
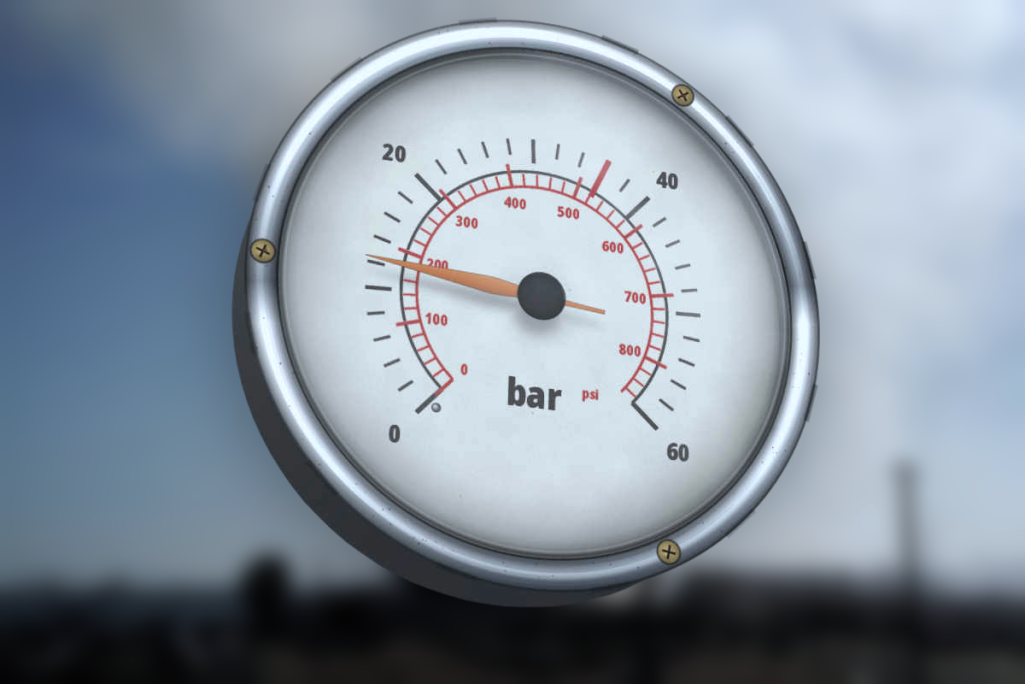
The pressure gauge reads 12 bar
